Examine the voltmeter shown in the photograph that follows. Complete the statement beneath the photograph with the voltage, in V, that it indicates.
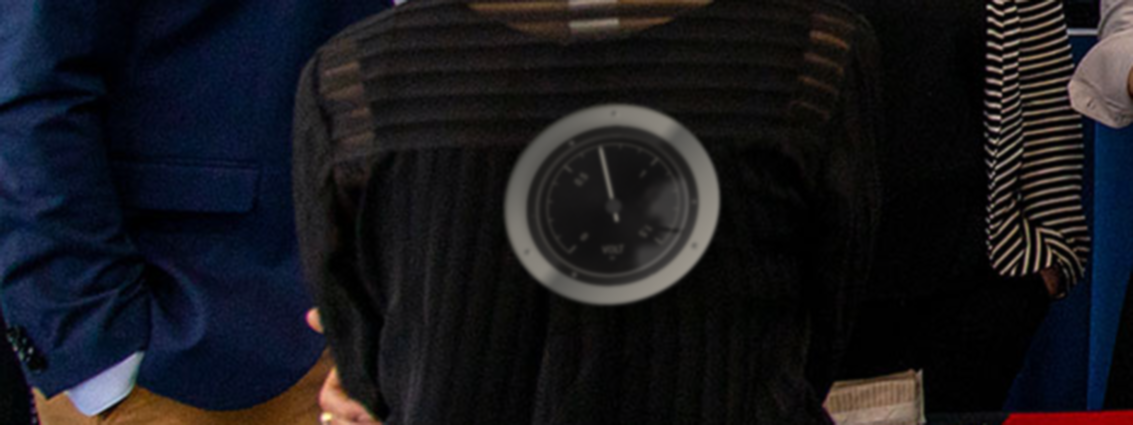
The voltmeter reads 0.7 V
